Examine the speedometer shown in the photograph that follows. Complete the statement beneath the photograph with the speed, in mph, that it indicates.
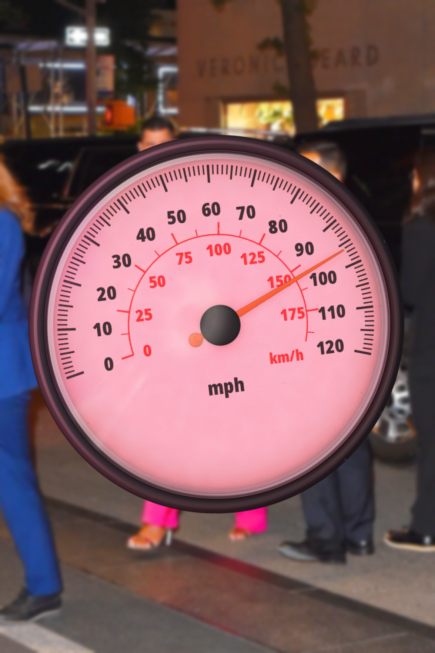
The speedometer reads 96 mph
